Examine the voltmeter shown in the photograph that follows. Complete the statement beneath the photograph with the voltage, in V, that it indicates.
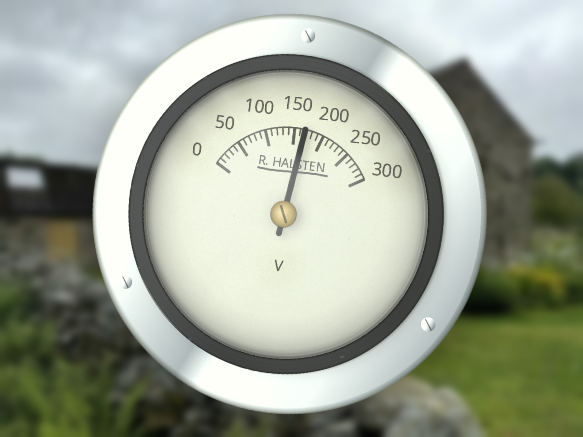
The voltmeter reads 170 V
